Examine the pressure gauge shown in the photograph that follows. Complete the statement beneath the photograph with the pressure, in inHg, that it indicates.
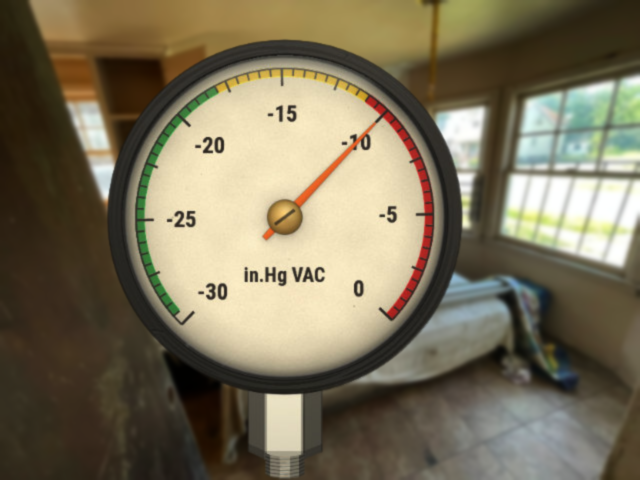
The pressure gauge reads -10 inHg
